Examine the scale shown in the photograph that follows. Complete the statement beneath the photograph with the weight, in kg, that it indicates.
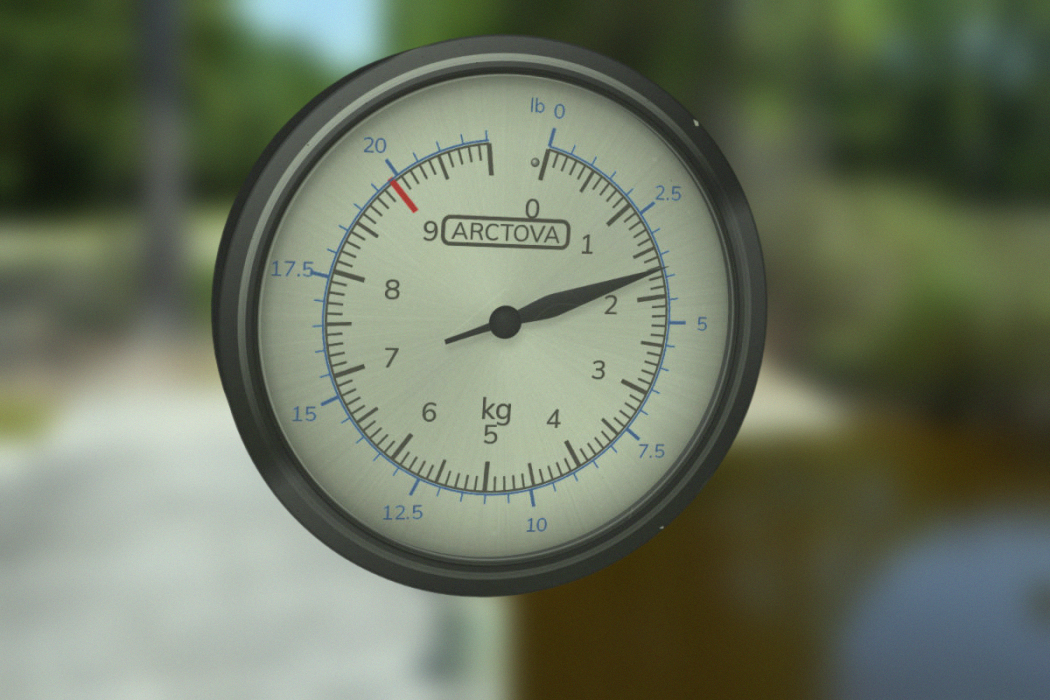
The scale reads 1.7 kg
